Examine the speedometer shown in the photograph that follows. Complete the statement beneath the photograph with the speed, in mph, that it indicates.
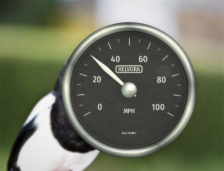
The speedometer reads 30 mph
